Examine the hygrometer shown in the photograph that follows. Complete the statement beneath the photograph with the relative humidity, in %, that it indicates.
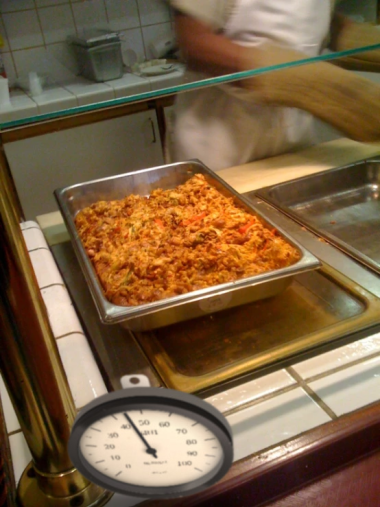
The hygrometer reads 45 %
